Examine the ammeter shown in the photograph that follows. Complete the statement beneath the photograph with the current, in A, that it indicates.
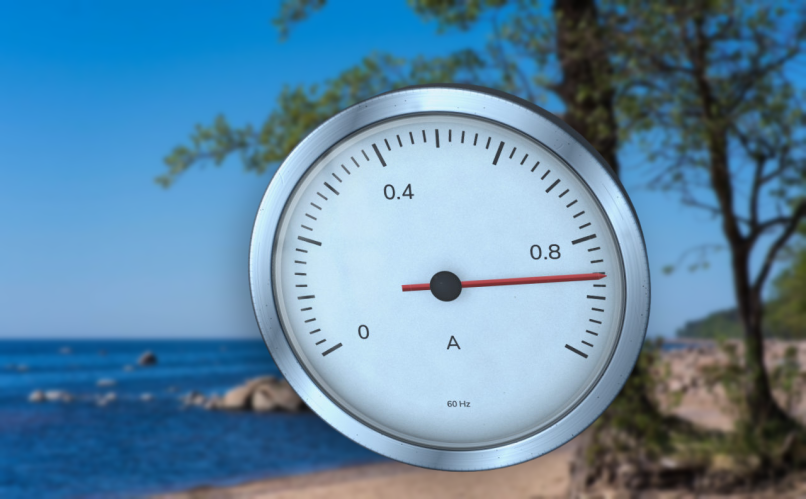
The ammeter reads 0.86 A
